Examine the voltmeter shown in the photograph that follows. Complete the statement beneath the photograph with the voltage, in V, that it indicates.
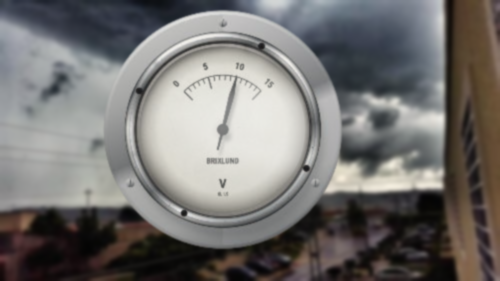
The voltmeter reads 10 V
